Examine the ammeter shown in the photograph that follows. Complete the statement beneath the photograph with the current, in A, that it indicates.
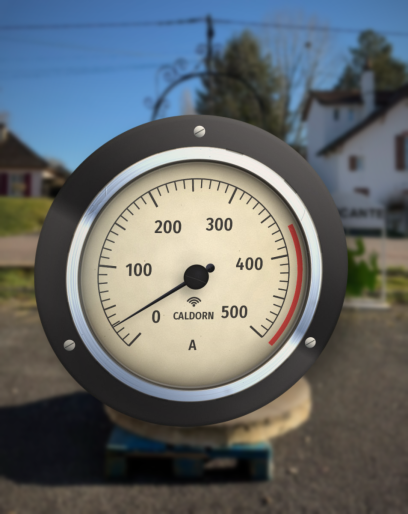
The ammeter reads 30 A
